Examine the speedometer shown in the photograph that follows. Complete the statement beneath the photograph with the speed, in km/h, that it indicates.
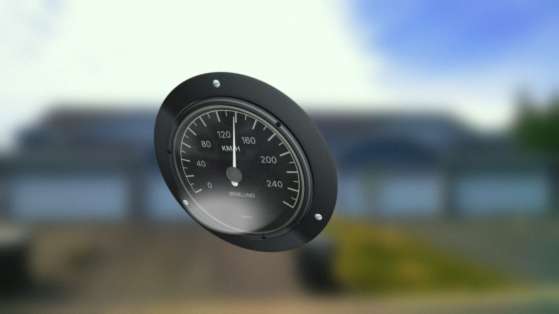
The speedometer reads 140 km/h
